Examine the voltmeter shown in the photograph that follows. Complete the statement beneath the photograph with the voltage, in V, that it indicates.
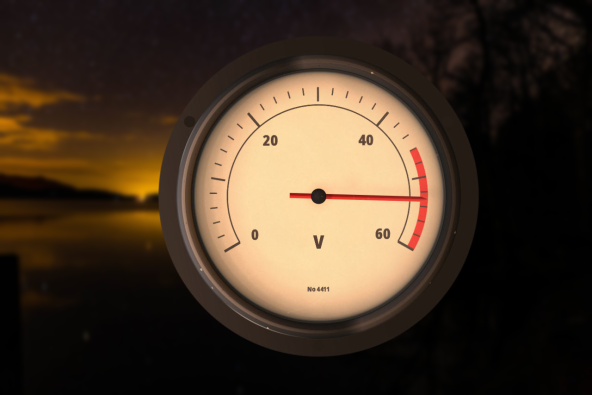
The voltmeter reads 53 V
